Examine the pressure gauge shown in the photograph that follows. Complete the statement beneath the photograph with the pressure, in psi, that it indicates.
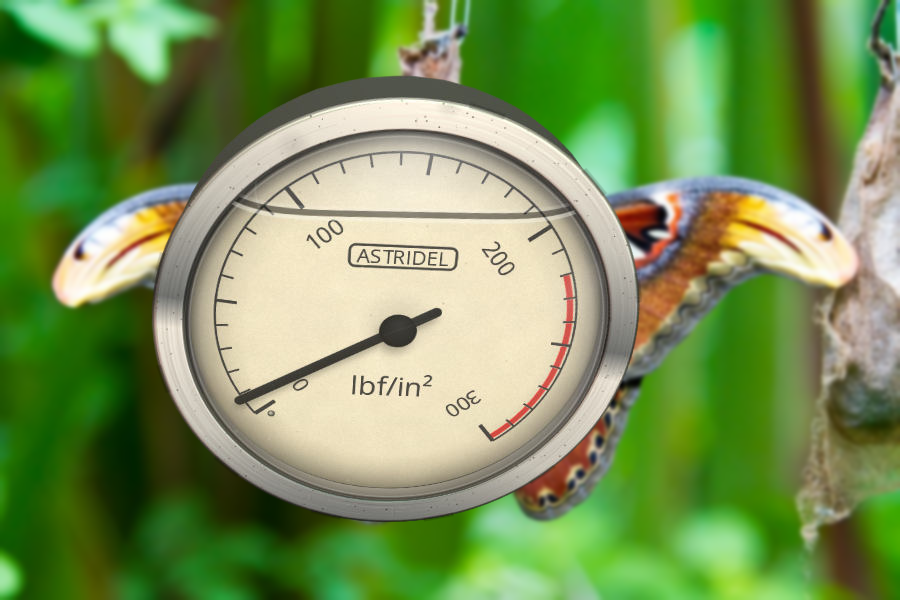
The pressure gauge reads 10 psi
